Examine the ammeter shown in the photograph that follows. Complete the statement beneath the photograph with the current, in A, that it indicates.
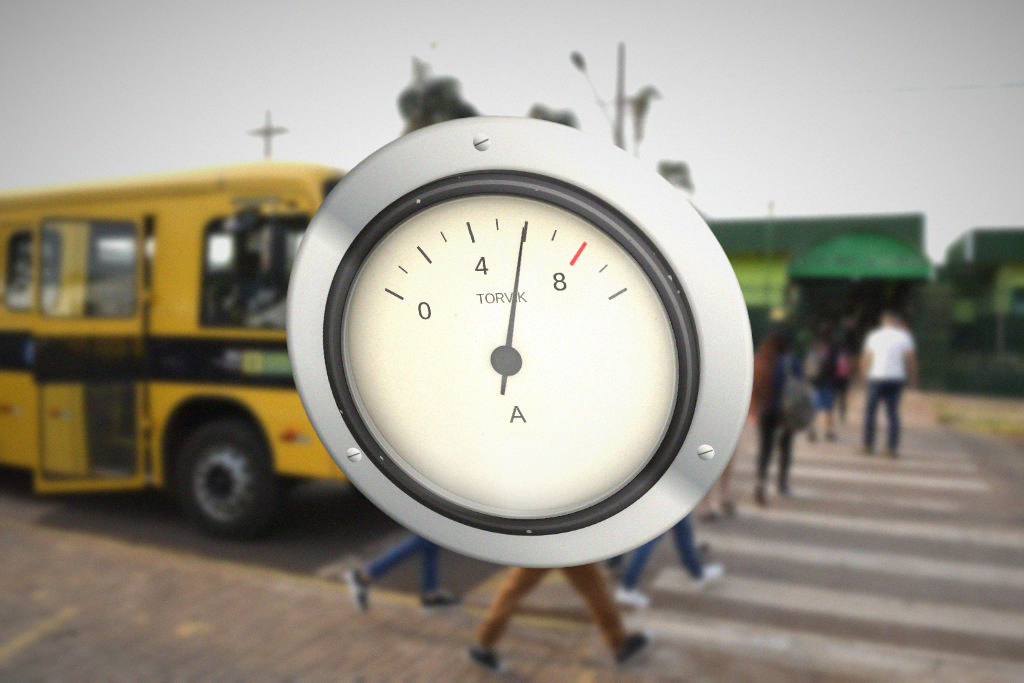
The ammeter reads 6 A
